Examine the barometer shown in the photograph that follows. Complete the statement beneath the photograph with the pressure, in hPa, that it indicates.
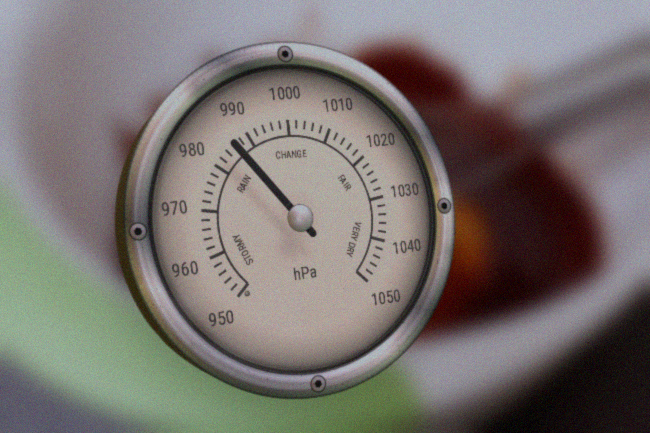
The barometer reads 986 hPa
